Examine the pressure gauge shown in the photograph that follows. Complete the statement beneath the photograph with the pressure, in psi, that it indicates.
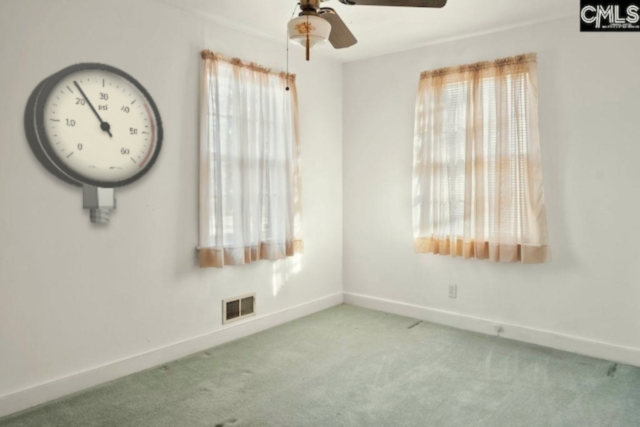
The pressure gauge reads 22 psi
